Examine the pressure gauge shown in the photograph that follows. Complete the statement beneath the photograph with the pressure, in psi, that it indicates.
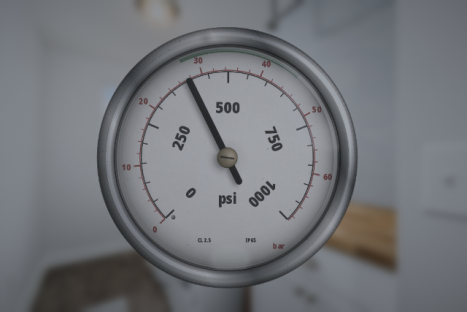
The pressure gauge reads 400 psi
